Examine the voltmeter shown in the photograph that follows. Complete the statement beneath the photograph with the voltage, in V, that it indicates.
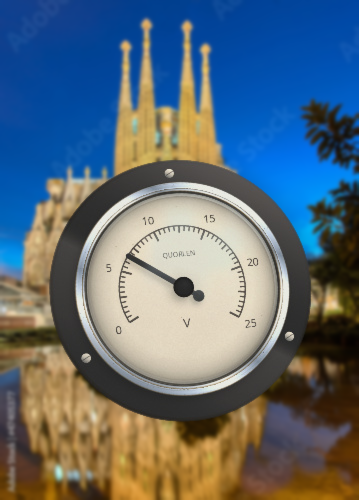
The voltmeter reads 6.5 V
